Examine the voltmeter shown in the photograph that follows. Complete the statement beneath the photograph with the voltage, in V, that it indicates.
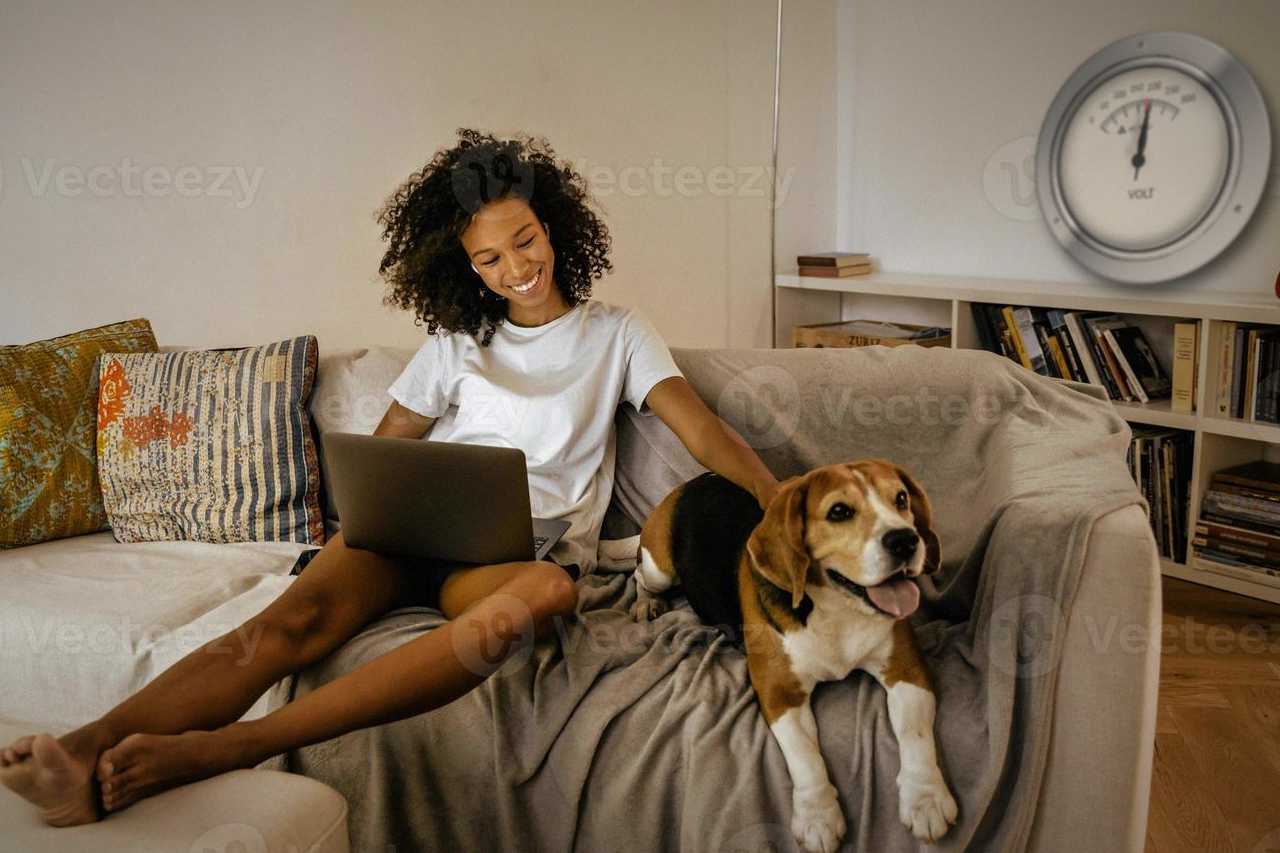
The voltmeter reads 200 V
